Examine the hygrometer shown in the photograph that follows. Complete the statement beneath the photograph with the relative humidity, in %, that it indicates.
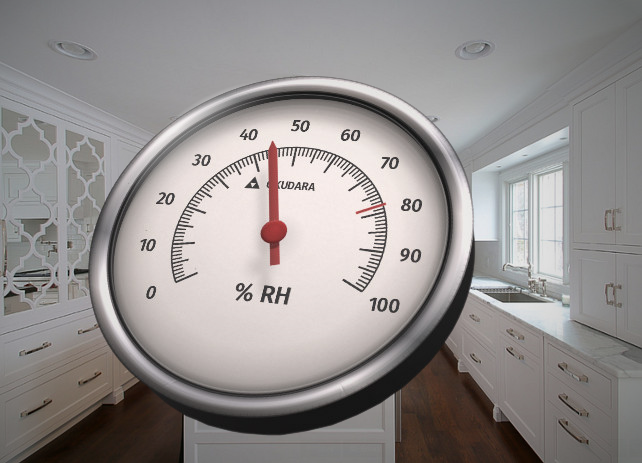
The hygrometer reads 45 %
